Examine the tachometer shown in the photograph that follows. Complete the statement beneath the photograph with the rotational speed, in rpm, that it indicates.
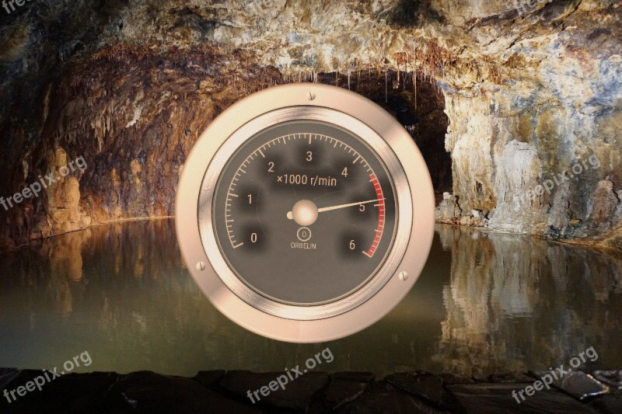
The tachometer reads 4900 rpm
